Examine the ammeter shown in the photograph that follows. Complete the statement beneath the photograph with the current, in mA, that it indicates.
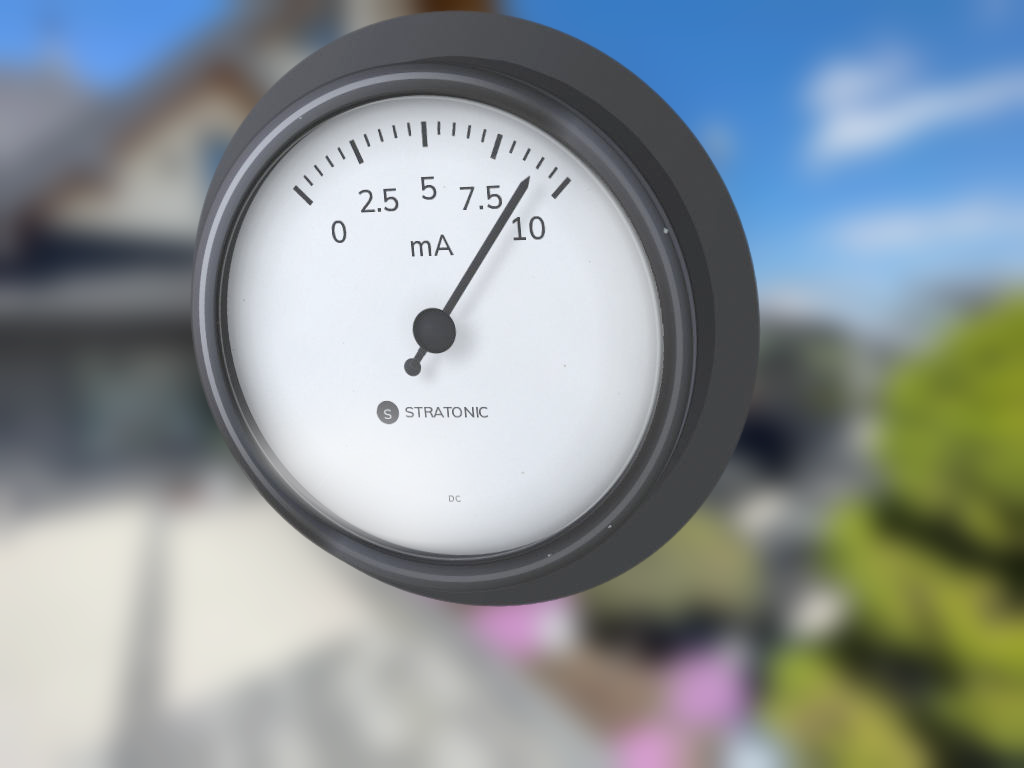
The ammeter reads 9 mA
